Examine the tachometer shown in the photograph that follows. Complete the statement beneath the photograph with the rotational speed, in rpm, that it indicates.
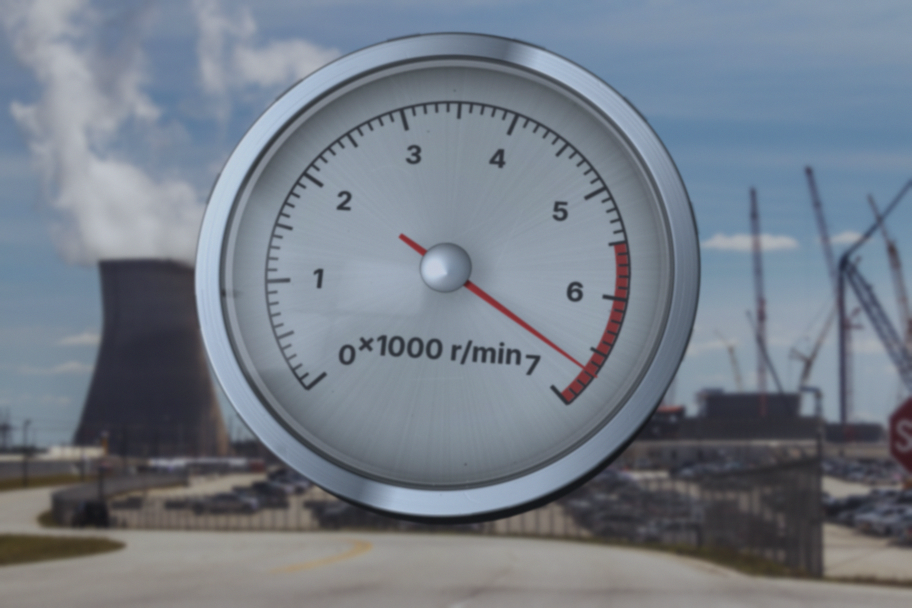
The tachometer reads 6700 rpm
